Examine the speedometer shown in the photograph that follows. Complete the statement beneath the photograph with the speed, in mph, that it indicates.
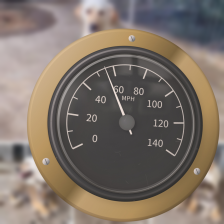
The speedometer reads 55 mph
